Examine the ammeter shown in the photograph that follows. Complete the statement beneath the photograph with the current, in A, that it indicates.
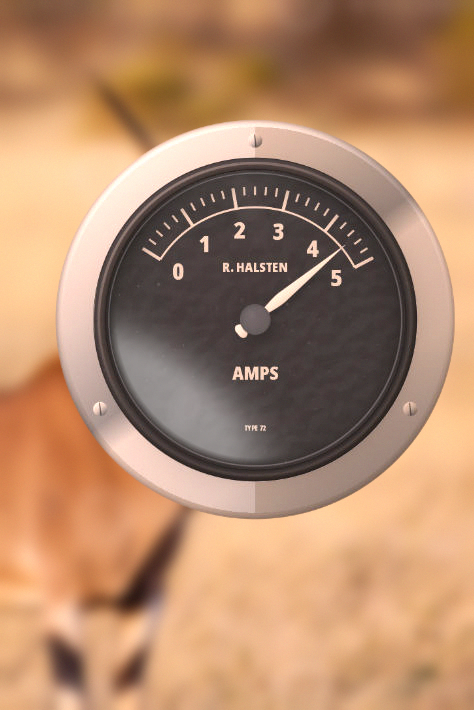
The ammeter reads 4.5 A
